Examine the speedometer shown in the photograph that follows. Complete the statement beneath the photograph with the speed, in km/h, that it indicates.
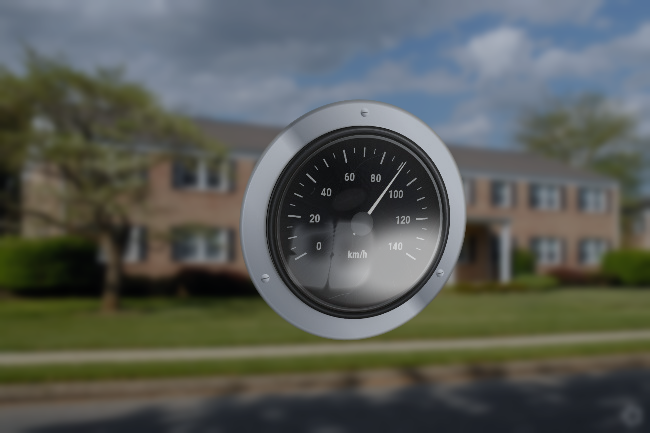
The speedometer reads 90 km/h
